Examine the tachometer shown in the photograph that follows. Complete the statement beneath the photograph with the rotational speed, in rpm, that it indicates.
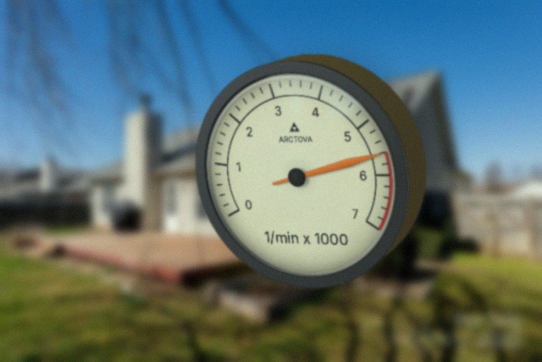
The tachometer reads 5600 rpm
